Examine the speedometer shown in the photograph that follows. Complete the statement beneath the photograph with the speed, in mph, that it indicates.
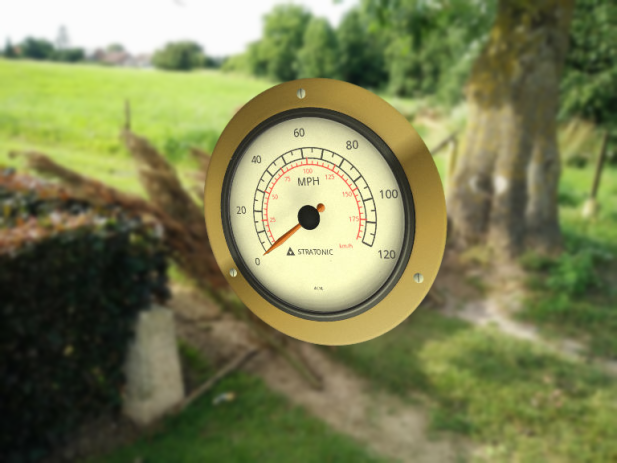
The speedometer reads 0 mph
